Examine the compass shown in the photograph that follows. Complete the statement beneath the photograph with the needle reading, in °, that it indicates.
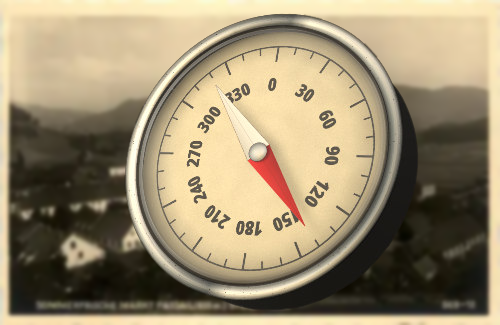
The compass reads 140 °
